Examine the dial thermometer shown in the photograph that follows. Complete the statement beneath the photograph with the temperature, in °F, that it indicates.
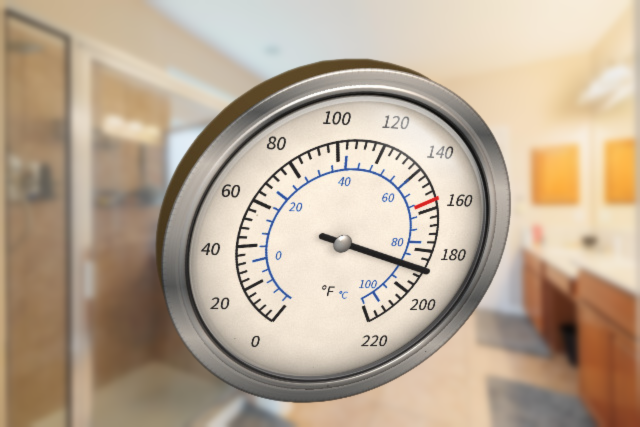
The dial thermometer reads 188 °F
